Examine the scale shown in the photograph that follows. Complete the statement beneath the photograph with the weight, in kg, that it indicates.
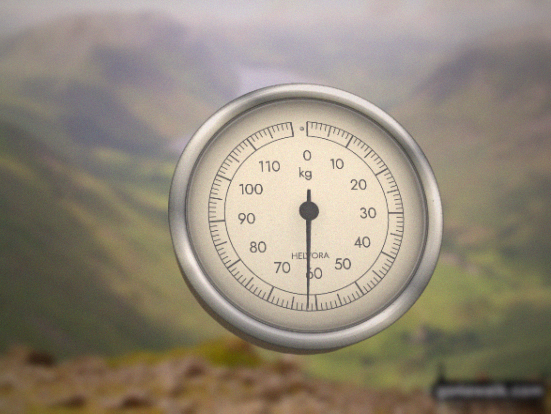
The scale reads 62 kg
